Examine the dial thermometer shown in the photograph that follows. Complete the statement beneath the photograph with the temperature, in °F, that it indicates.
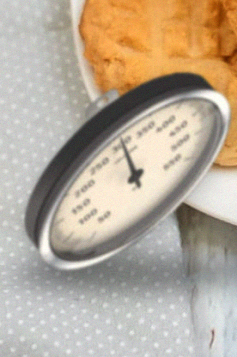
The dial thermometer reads 300 °F
